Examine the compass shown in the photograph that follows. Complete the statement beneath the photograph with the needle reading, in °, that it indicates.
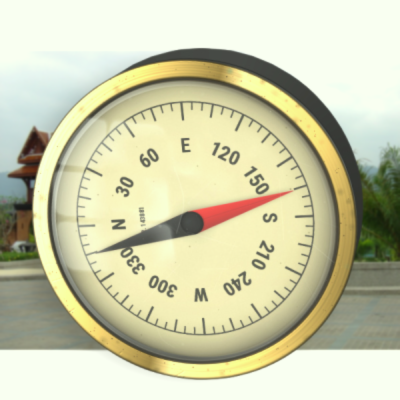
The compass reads 165 °
